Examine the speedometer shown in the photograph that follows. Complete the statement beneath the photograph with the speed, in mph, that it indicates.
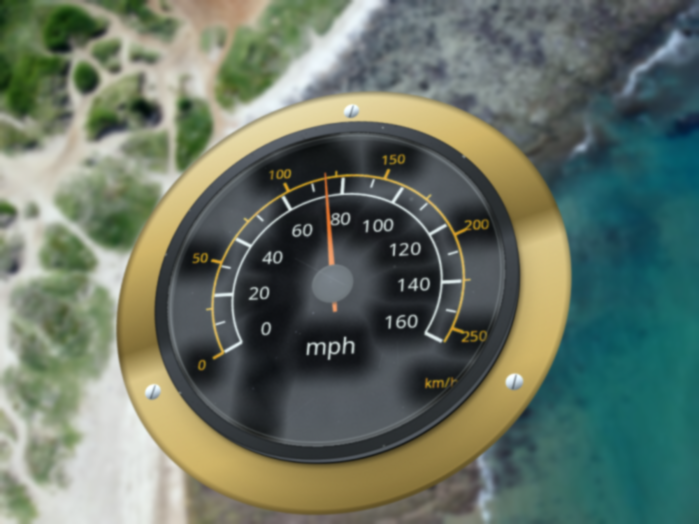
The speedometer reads 75 mph
